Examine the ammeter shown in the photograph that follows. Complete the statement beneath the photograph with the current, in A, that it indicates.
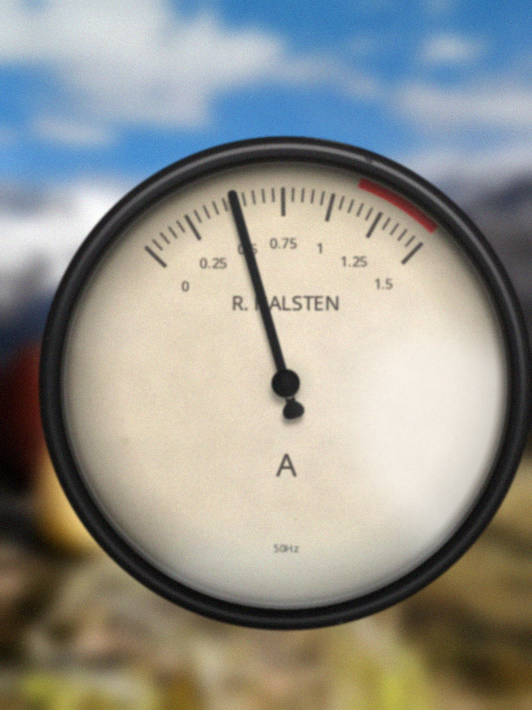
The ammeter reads 0.5 A
